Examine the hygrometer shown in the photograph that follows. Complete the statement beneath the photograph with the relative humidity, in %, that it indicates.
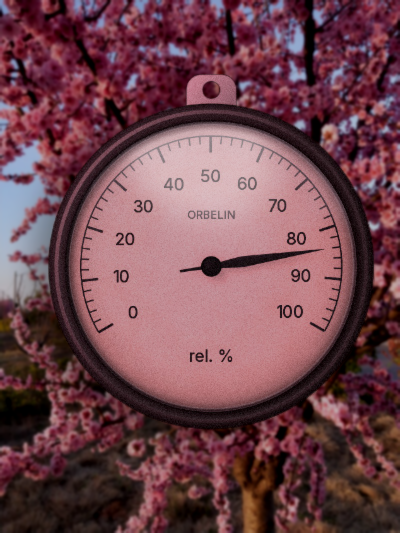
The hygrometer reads 84 %
